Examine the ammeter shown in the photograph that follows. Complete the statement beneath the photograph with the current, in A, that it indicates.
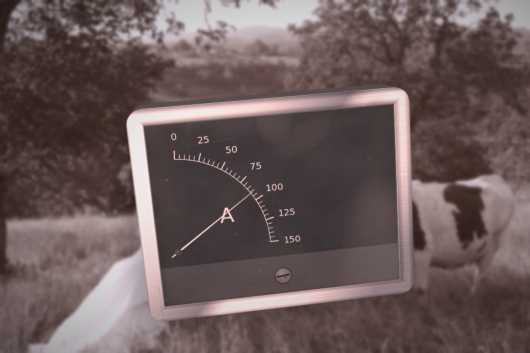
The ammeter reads 90 A
